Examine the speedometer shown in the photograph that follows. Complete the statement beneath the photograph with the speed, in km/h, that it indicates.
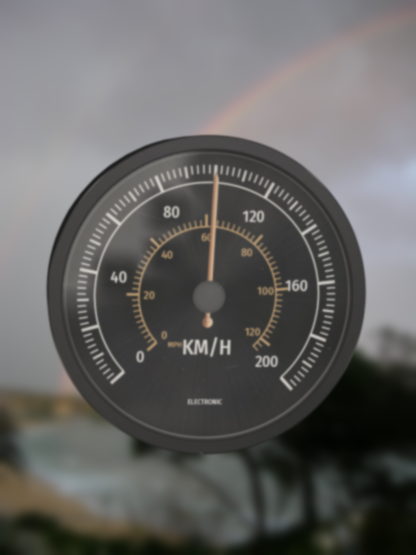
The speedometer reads 100 km/h
